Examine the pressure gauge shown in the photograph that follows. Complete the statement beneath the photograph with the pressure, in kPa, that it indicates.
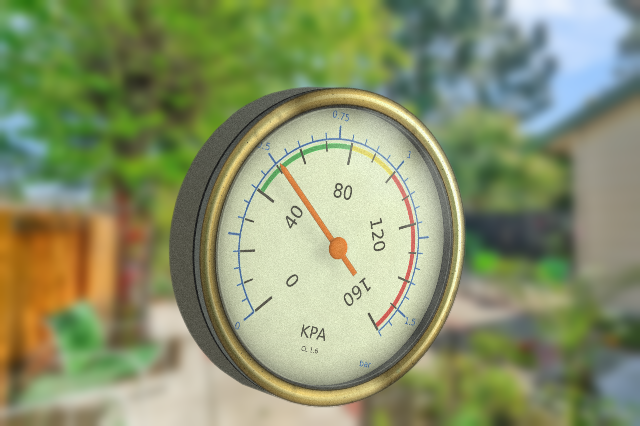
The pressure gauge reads 50 kPa
